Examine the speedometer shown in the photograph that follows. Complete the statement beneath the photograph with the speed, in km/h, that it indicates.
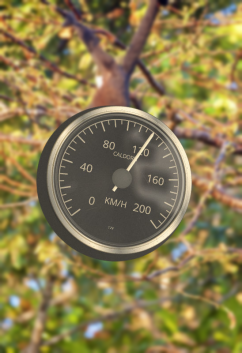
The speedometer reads 120 km/h
